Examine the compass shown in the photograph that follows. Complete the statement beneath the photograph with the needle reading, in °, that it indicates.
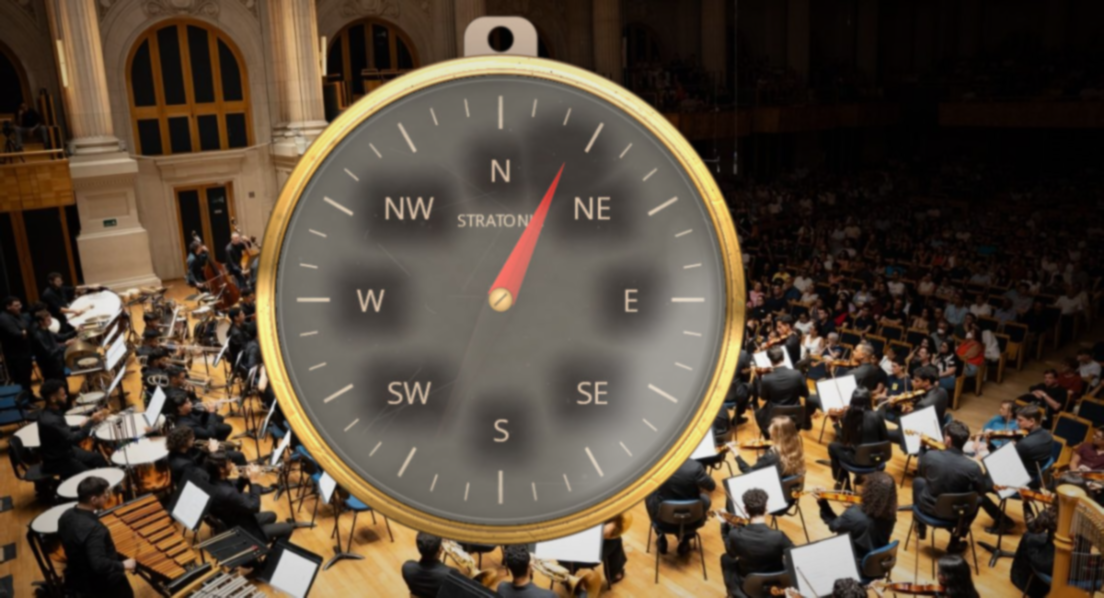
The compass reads 25 °
